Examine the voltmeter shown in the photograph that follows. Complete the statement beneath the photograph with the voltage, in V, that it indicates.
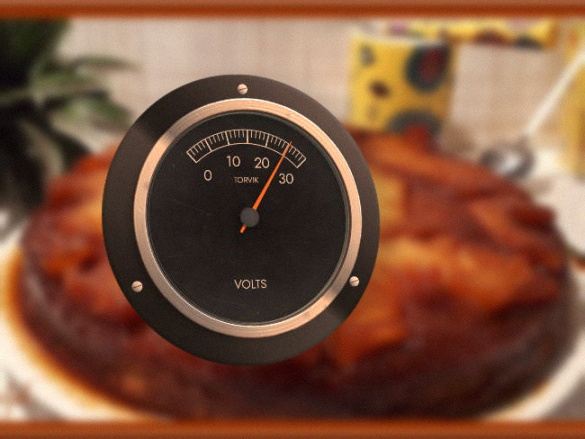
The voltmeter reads 25 V
